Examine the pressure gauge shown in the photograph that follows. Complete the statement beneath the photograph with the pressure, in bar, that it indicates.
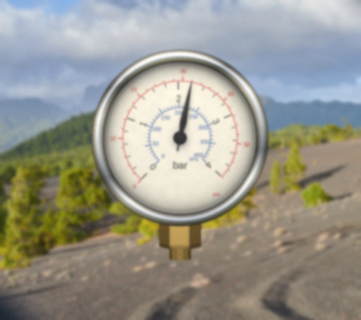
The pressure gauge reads 2.2 bar
